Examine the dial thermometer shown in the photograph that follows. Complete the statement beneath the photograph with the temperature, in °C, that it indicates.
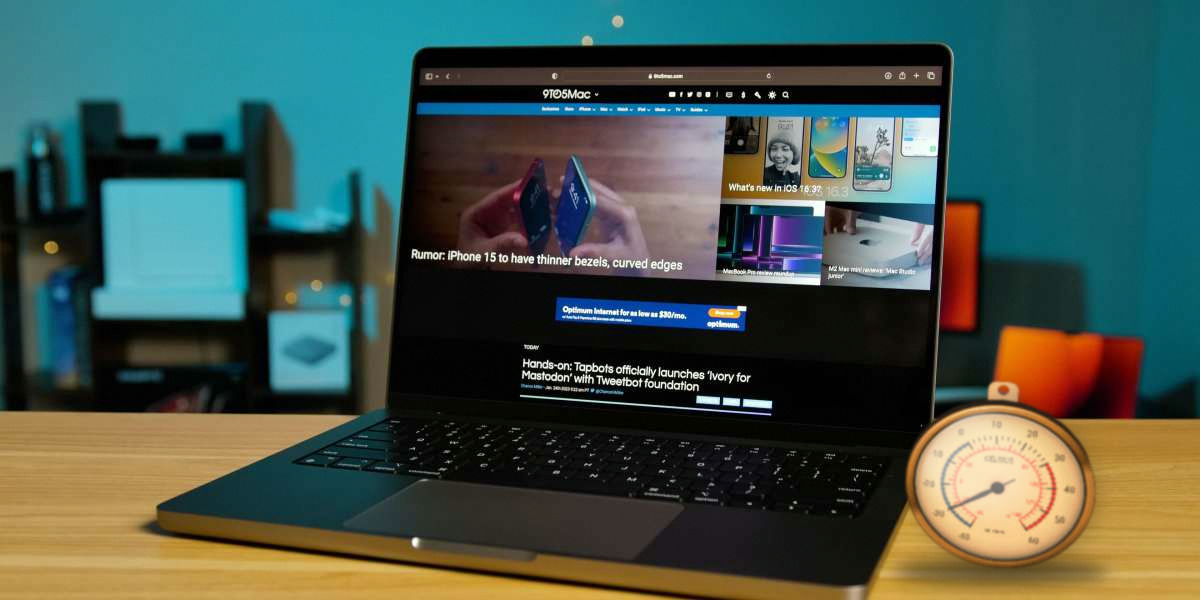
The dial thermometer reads -30 °C
